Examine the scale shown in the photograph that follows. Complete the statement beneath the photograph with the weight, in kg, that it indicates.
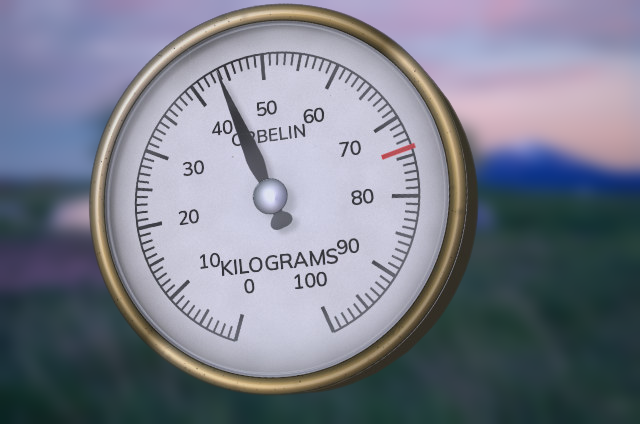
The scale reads 44 kg
